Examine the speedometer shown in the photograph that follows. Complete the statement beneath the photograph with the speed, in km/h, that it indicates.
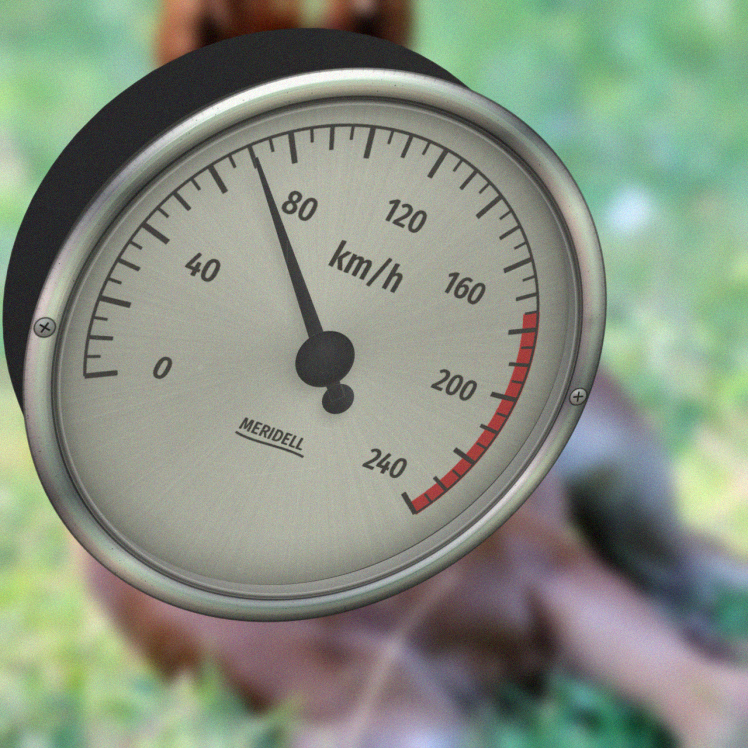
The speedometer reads 70 km/h
